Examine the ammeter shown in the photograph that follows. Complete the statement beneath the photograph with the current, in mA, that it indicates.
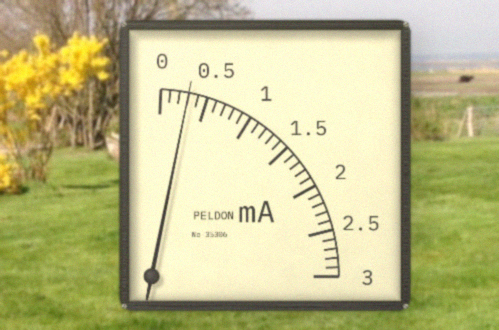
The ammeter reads 0.3 mA
